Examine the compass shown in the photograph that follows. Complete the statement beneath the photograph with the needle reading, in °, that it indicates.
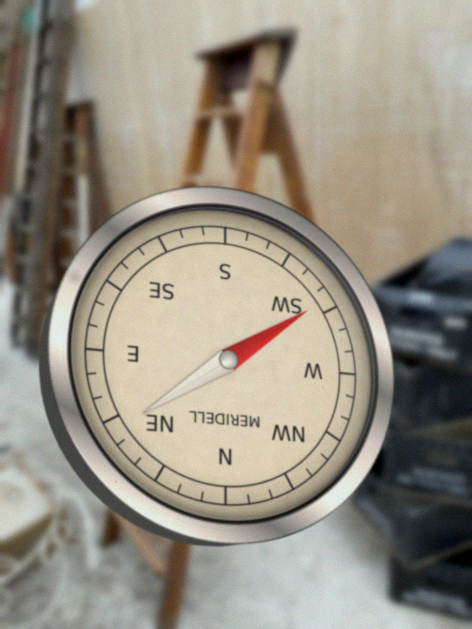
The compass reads 235 °
